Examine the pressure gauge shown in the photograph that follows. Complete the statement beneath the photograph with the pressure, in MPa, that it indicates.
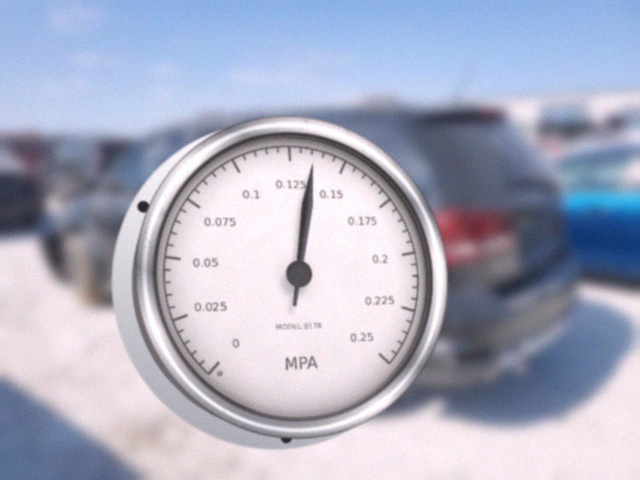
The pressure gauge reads 0.135 MPa
